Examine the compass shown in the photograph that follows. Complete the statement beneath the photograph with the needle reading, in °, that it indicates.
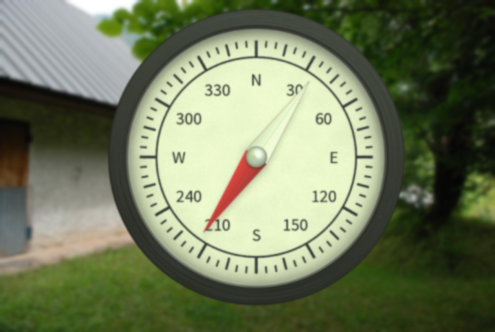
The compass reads 215 °
